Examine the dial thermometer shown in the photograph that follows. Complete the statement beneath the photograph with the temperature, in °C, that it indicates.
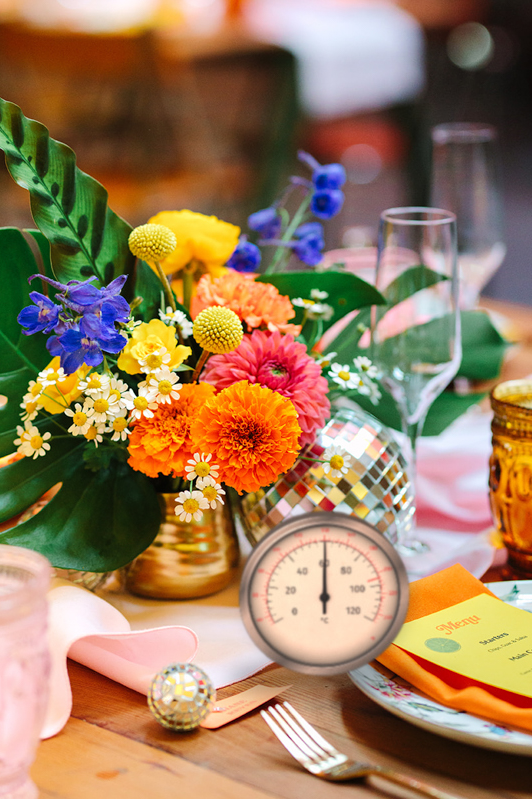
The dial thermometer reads 60 °C
